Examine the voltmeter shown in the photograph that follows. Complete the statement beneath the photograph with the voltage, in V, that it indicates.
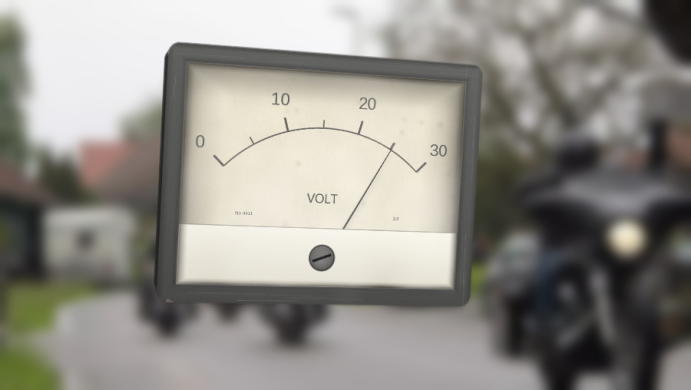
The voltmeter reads 25 V
